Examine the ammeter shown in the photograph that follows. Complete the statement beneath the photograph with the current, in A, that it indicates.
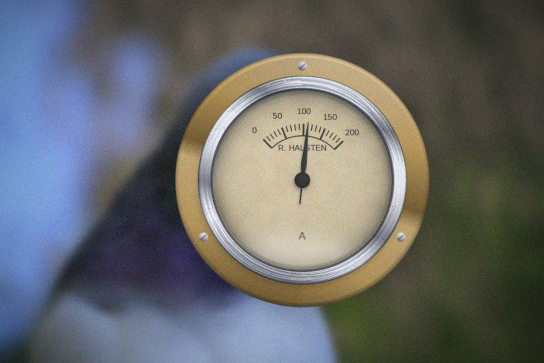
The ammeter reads 110 A
